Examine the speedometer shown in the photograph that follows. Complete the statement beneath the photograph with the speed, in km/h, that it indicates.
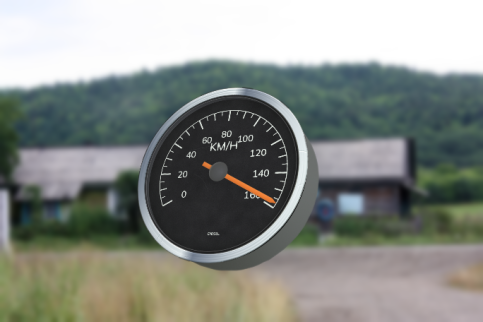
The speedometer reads 157.5 km/h
